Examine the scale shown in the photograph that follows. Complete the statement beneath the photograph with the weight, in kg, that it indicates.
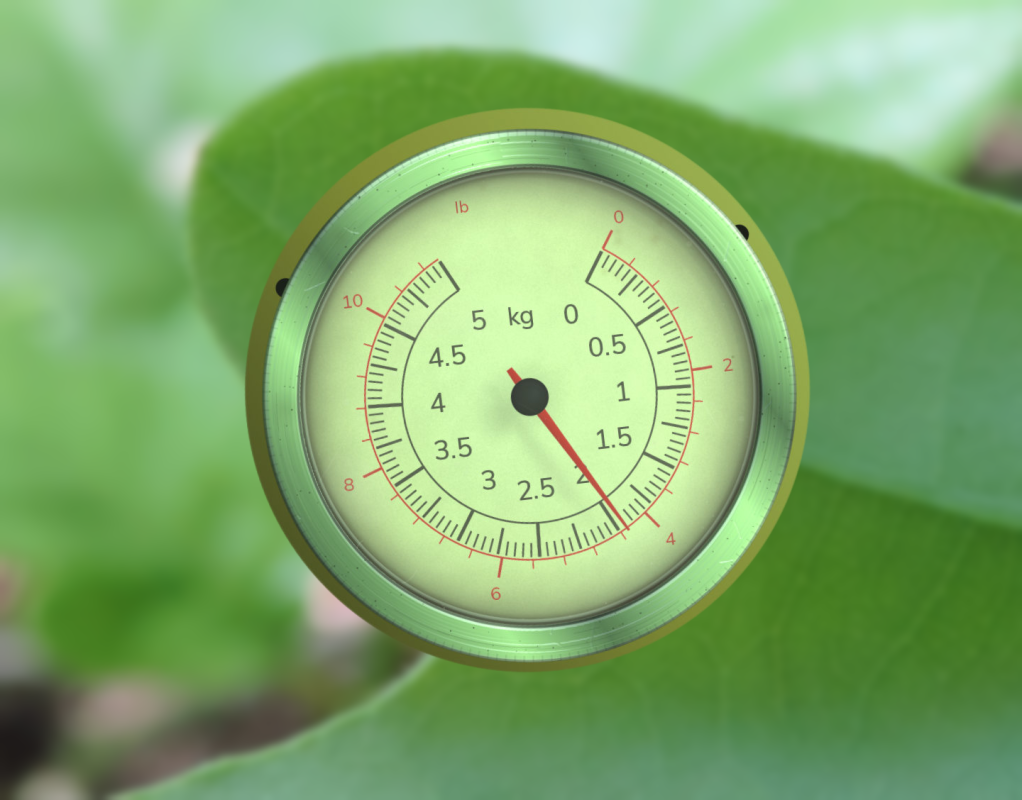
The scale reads 1.95 kg
